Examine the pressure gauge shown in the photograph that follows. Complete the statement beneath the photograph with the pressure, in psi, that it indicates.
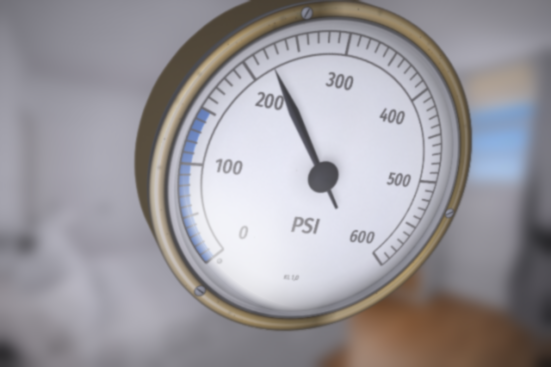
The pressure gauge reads 220 psi
